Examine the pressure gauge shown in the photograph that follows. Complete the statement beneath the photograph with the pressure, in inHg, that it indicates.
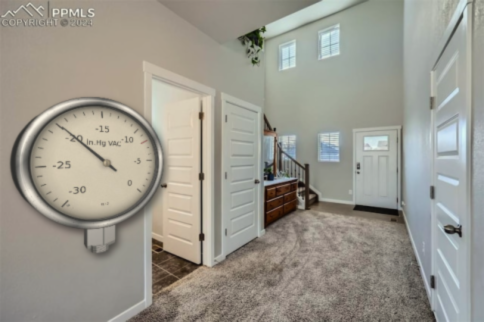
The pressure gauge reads -20 inHg
